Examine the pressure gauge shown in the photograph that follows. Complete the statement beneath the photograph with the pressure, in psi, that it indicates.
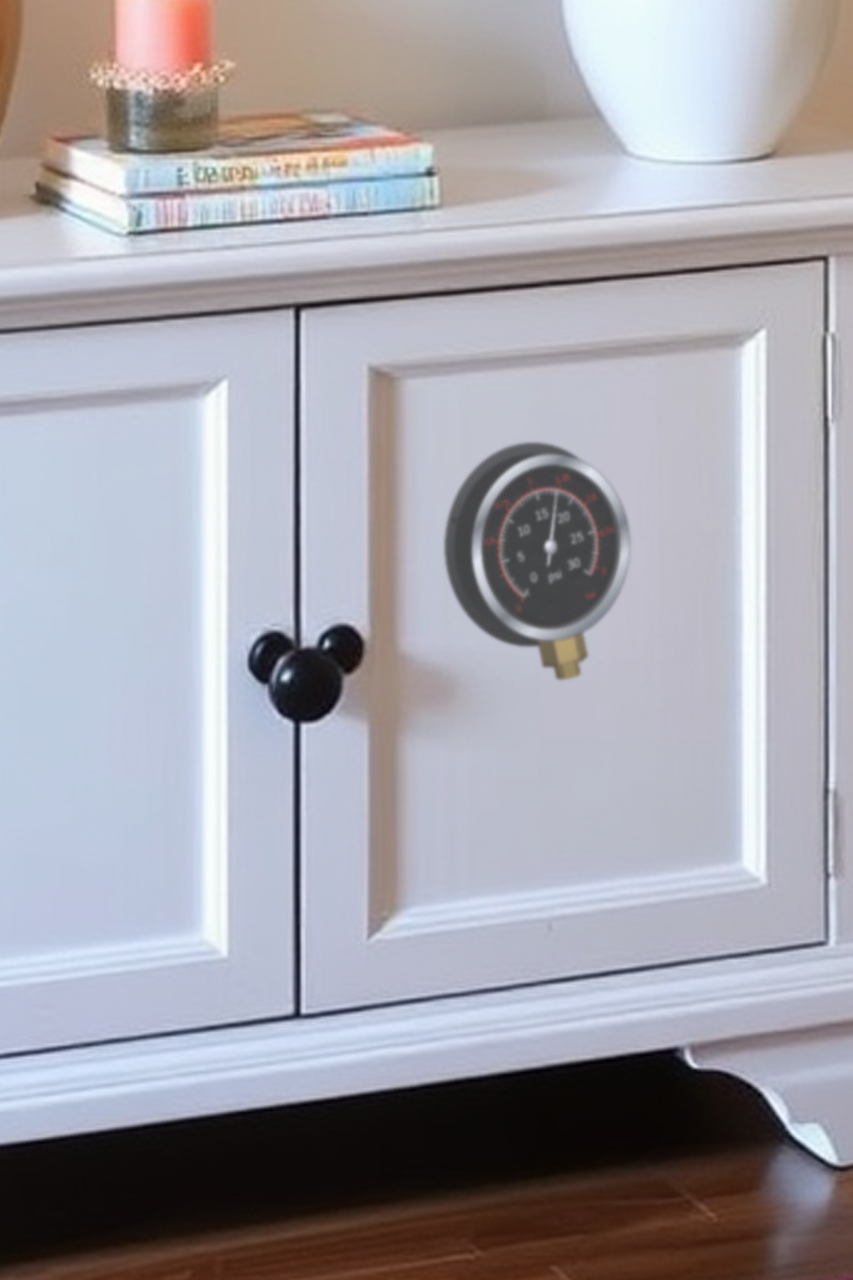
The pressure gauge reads 17.5 psi
